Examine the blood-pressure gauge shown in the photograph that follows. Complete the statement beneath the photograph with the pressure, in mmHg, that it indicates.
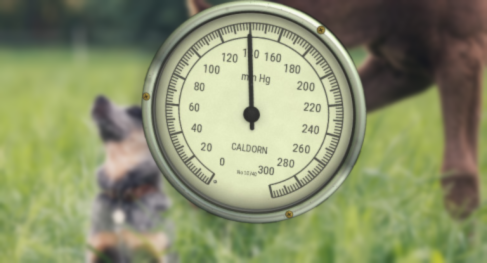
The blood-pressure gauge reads 140 mmHg
